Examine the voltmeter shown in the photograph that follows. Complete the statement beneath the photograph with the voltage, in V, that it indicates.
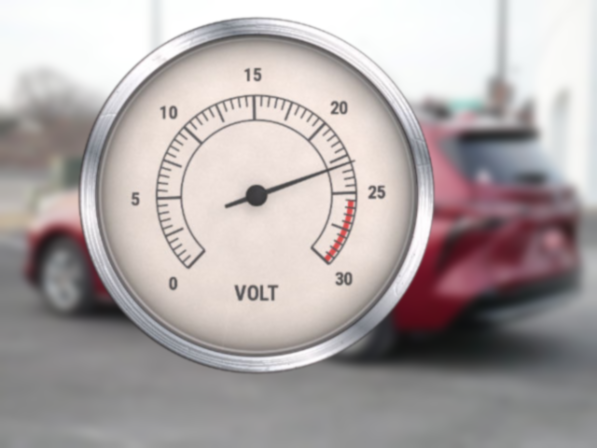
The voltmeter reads 23 V
